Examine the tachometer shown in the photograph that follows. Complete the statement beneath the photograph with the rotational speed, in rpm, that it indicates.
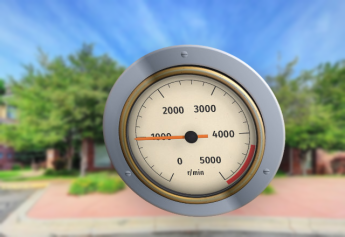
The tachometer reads 1000 rpm
